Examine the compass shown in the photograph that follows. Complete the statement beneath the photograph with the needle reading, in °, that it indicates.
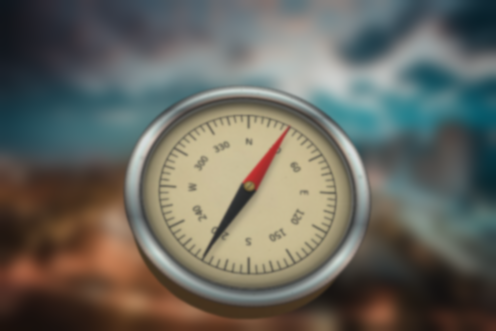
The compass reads 30 °
